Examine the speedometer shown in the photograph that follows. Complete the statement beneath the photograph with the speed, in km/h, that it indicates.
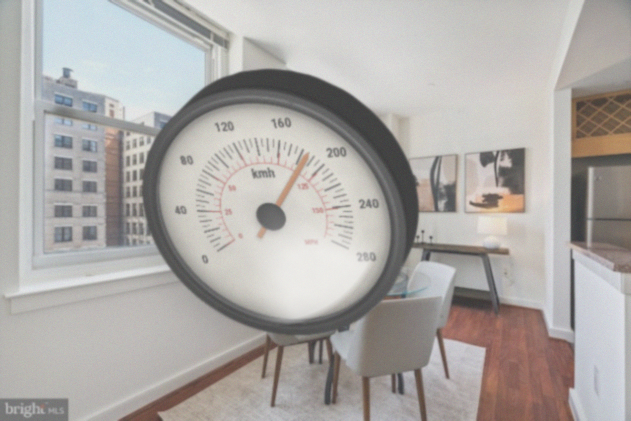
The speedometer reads 185 km/h
